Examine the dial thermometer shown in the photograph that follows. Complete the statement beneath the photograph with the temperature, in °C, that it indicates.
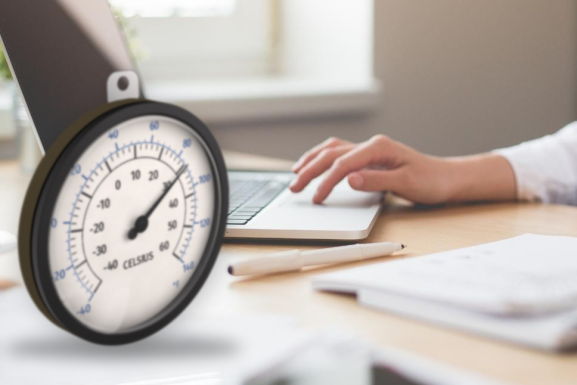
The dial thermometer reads 30 °C
